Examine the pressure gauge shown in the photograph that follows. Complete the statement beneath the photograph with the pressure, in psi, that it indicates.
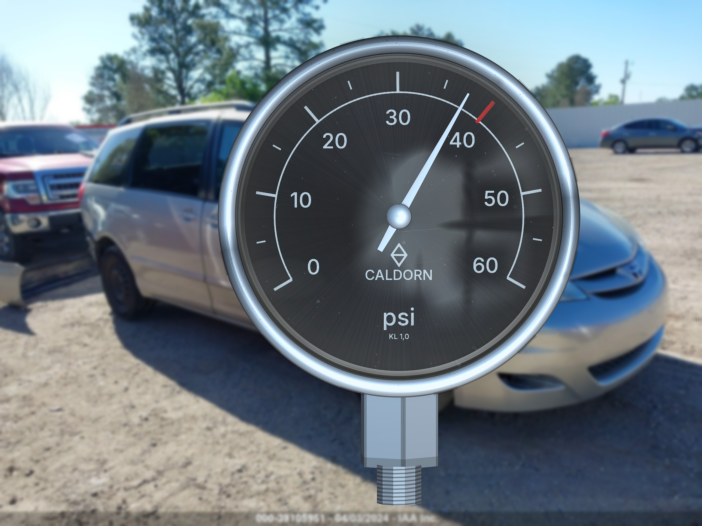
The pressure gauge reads 37.5 psi
